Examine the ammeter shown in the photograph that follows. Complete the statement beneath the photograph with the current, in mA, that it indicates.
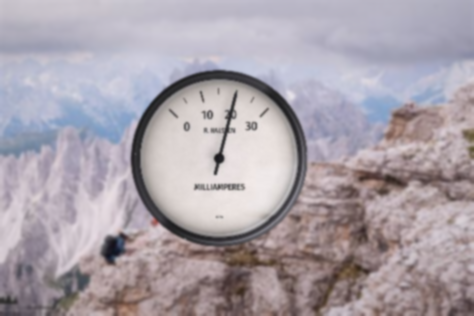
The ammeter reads 20 mA
